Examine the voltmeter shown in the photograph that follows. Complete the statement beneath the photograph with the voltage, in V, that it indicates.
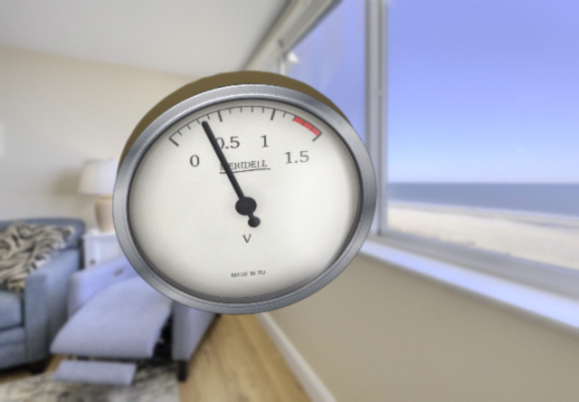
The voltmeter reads 0.35 V
